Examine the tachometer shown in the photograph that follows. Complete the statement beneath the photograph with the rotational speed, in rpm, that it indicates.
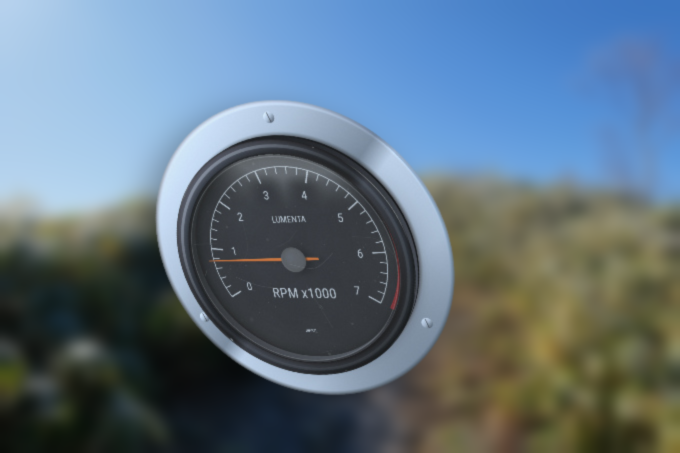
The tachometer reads 800 rpm
